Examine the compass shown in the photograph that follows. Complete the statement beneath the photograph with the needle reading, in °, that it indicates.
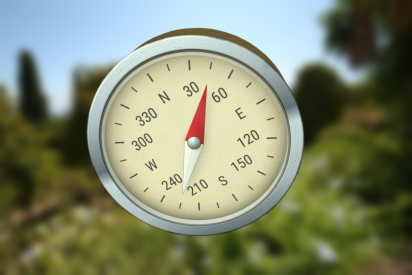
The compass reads 45 °
